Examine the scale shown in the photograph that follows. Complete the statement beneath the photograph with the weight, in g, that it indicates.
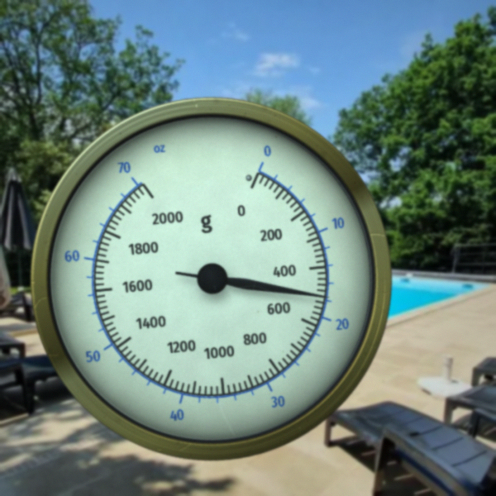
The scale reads 500 g
